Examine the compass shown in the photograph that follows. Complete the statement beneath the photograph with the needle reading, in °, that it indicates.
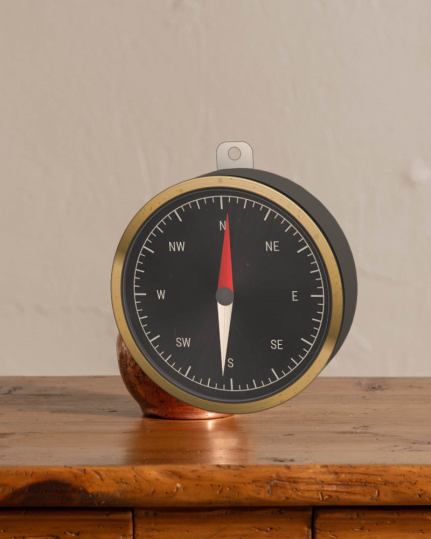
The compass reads 5 °
